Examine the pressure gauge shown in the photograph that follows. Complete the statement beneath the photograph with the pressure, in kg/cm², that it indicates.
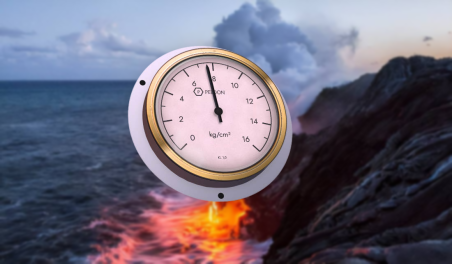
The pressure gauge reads 7.5 kg/cm²
